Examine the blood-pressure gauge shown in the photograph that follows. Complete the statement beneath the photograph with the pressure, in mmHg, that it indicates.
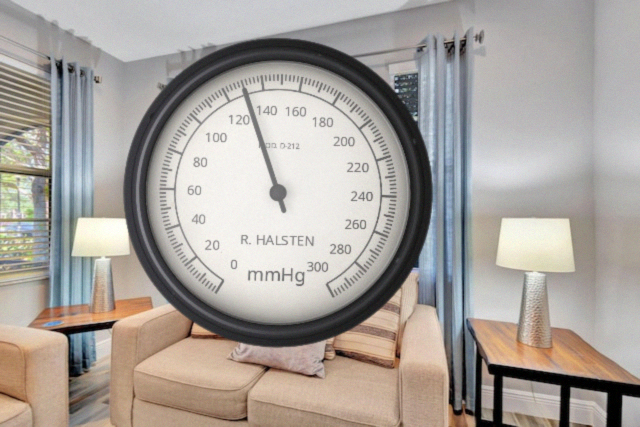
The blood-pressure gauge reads 130 mmHg
